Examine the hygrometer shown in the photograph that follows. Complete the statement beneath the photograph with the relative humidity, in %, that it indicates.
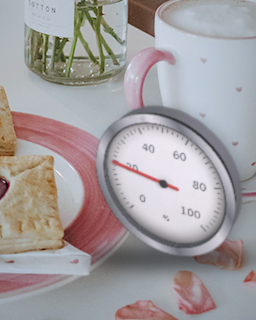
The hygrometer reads 20 %
